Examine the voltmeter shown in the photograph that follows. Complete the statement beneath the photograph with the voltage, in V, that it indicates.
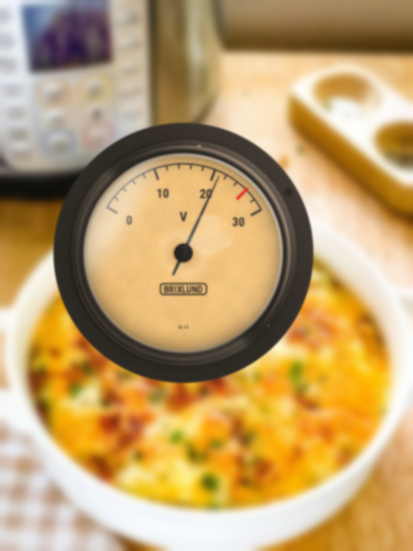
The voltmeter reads 21 V
